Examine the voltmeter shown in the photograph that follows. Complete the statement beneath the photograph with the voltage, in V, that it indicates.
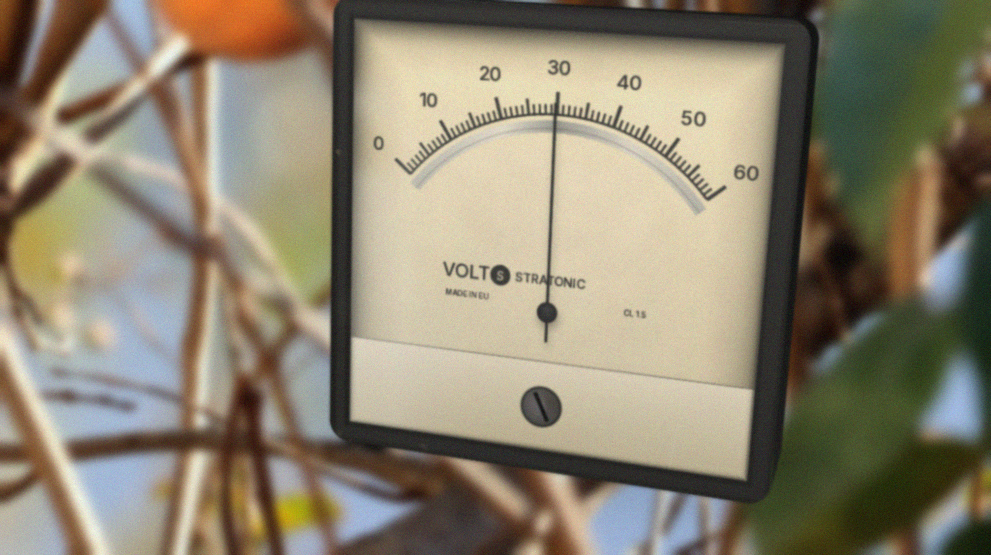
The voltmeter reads 30 V
